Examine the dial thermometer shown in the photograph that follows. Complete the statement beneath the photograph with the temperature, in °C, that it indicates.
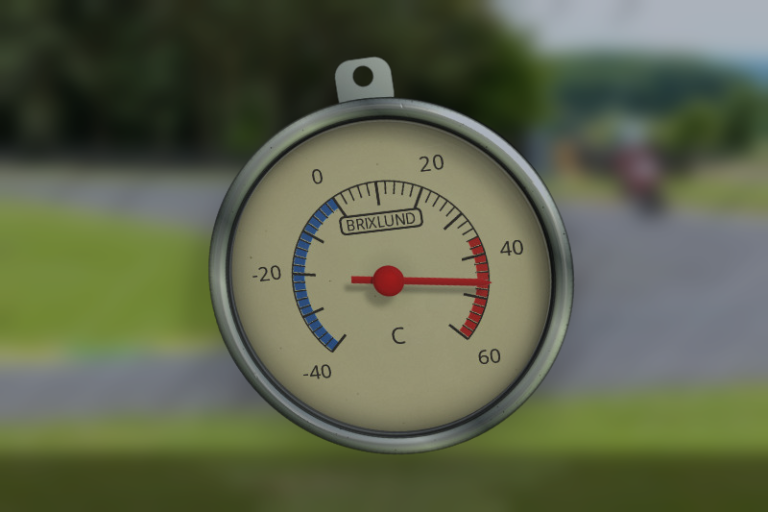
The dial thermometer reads 46 °C
